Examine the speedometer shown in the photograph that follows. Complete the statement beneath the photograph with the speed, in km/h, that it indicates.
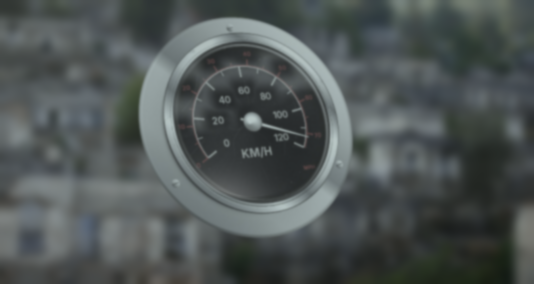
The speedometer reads 115 km/h
